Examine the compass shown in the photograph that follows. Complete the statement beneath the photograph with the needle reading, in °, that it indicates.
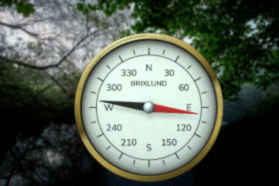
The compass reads 97.5 °
